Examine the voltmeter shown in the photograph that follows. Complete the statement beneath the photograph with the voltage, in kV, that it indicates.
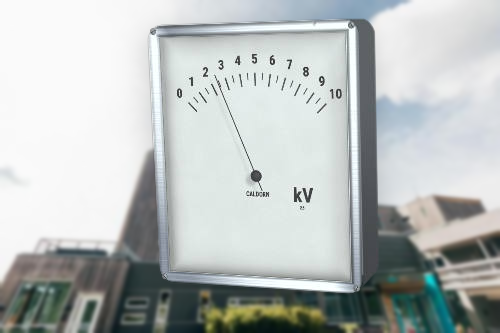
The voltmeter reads 2.5 kV
